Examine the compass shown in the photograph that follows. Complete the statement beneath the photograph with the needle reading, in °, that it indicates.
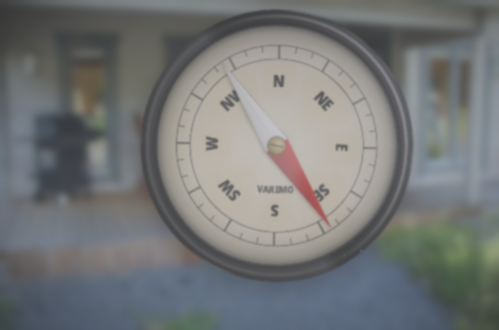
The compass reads 145 °
